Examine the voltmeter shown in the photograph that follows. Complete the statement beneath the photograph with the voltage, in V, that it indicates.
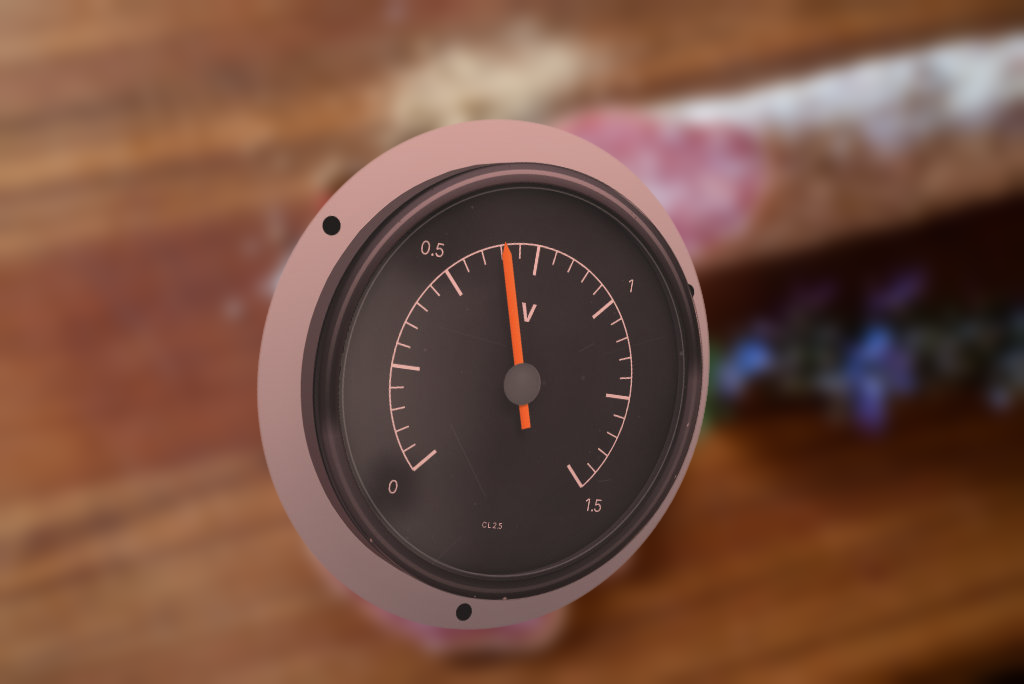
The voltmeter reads 0.65 V
